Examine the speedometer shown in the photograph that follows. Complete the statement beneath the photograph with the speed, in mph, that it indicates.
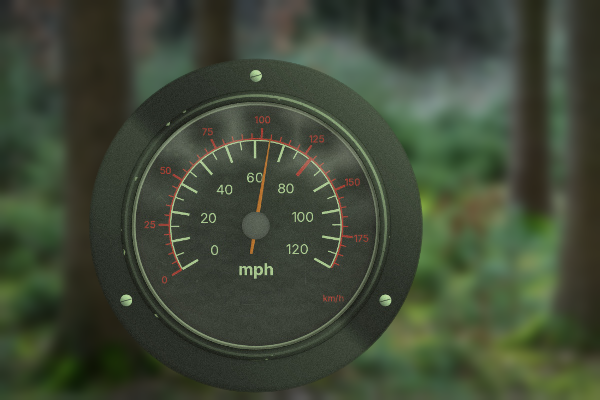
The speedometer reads 65 mph
